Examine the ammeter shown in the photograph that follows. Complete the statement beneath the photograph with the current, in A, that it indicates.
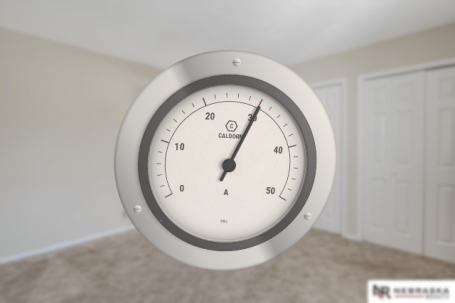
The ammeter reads 30 A
